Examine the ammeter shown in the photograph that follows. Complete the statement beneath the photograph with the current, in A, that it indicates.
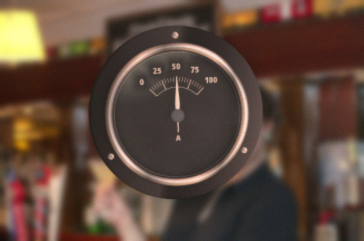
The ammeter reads 50 A
